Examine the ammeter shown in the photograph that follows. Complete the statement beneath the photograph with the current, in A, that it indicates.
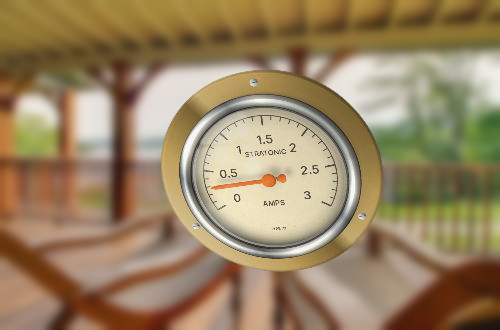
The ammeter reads 0.3 A
